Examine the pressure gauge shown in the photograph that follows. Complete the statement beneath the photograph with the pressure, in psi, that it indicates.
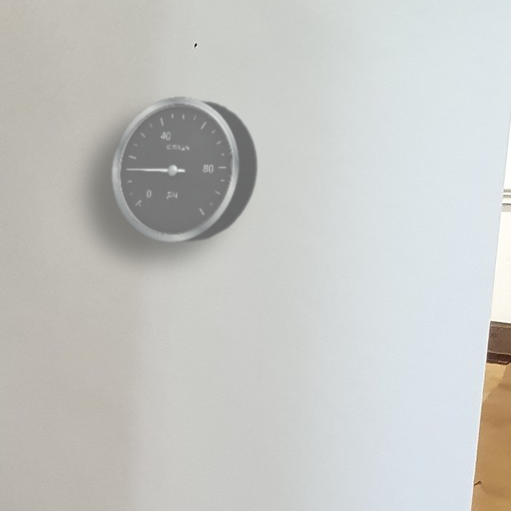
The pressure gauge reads 15 psi
